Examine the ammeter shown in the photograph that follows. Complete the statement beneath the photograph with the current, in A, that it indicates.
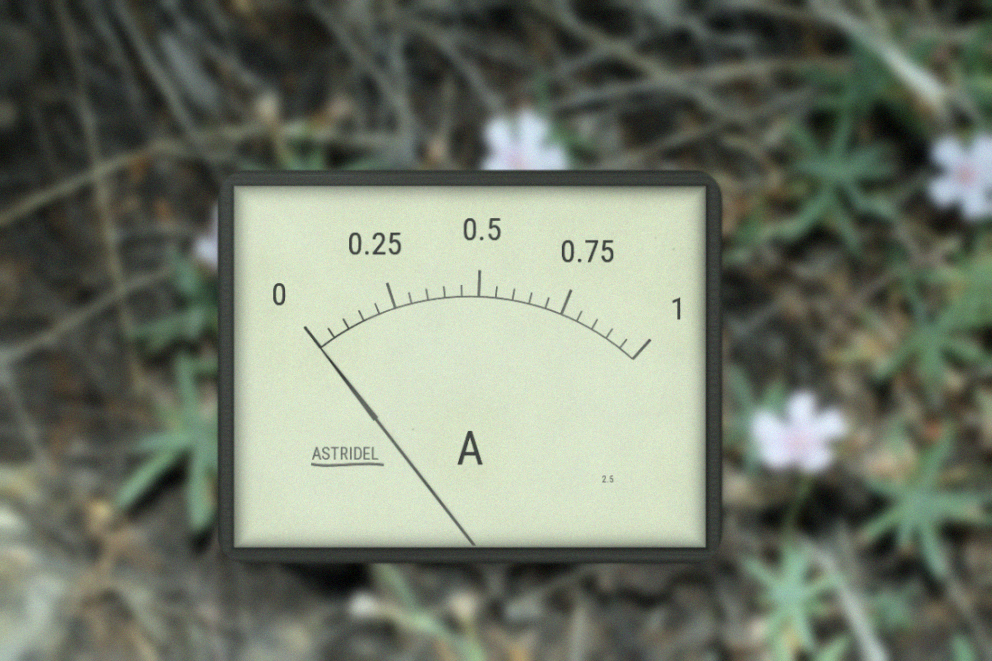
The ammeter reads 0 A
